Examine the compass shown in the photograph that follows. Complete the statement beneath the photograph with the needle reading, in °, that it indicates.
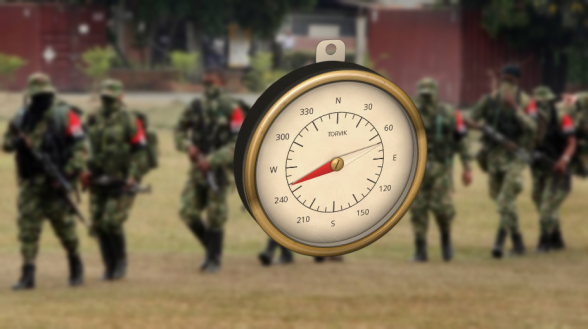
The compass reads 250 °
